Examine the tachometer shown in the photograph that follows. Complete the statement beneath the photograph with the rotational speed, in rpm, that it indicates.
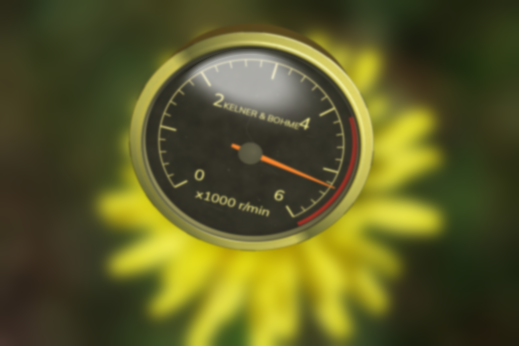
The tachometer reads 5200 rpm
